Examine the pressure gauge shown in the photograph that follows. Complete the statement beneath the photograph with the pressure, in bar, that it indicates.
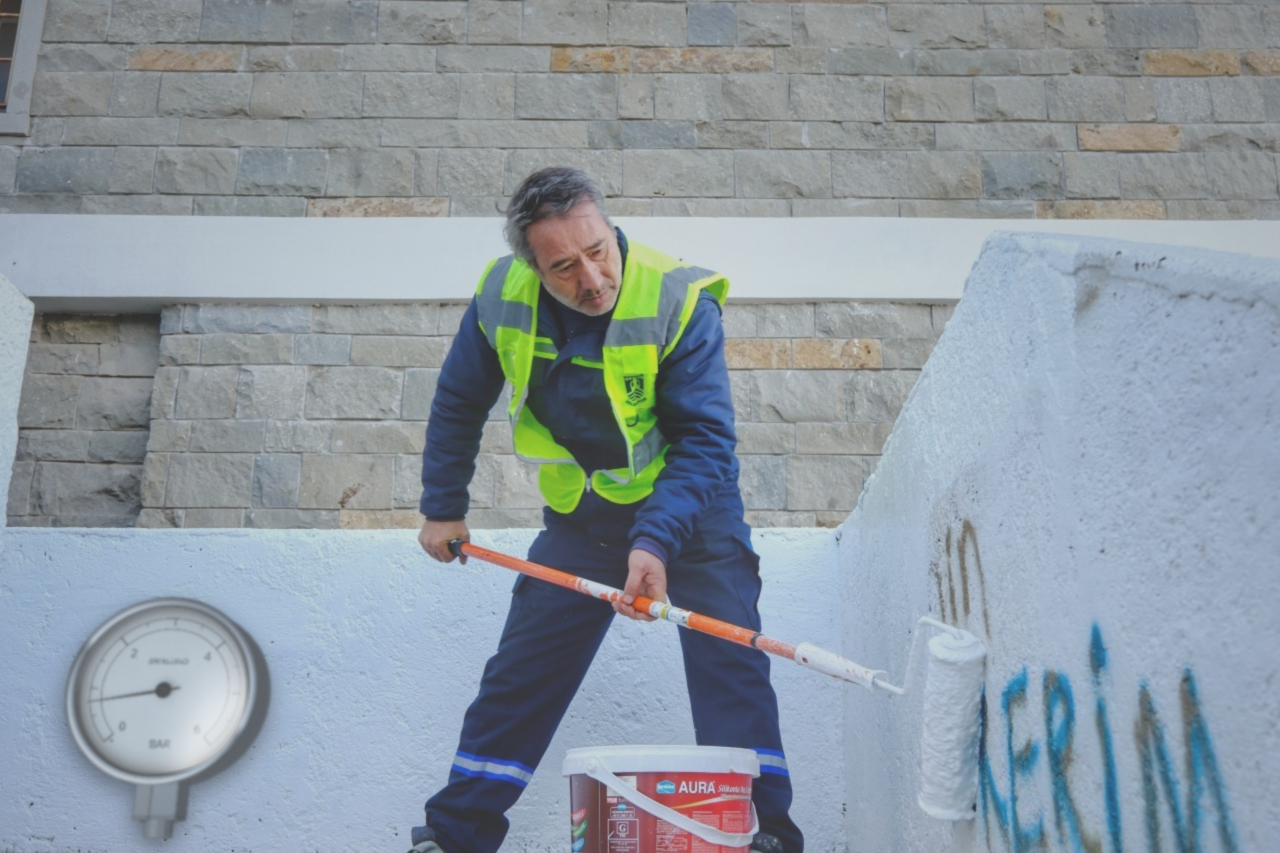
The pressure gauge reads 0.75 bar
